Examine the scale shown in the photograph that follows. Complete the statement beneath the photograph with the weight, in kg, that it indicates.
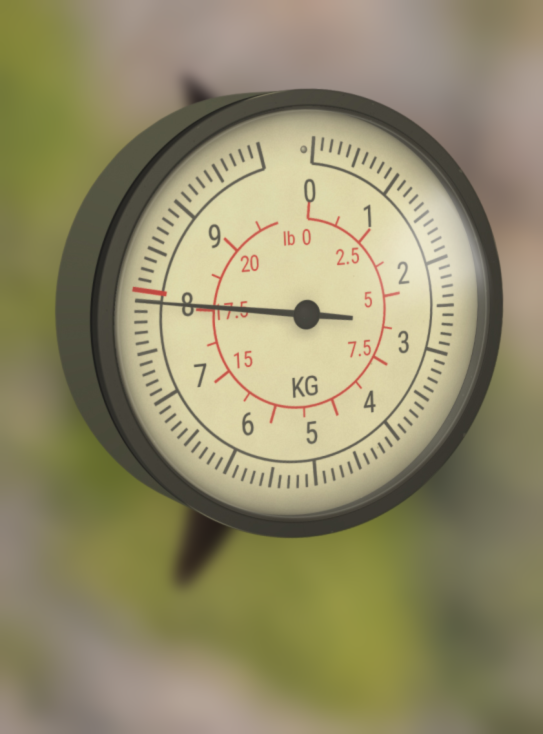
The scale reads 8 kg
